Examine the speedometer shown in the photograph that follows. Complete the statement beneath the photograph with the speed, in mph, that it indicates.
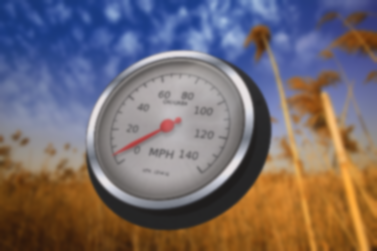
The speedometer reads 5 mph
